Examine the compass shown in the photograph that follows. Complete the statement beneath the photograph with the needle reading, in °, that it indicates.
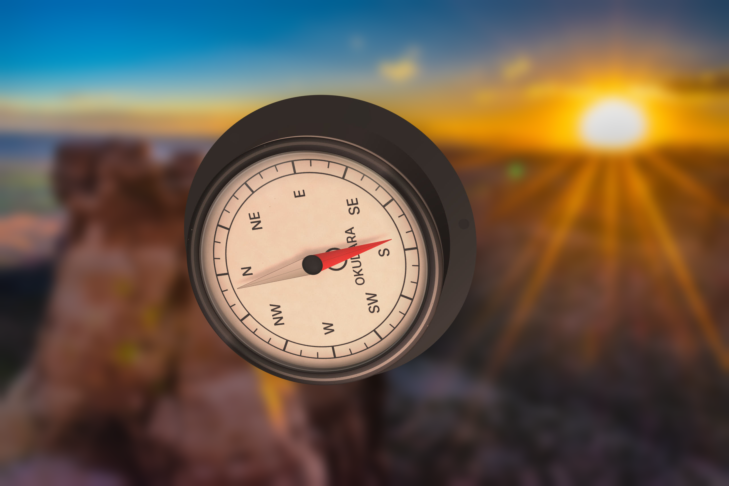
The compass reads 170 °
